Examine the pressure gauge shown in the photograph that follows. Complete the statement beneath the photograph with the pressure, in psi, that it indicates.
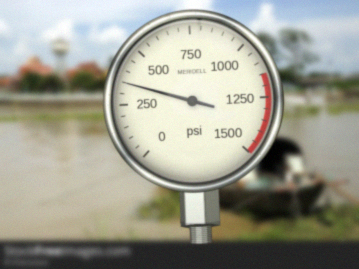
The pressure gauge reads 350 psi
